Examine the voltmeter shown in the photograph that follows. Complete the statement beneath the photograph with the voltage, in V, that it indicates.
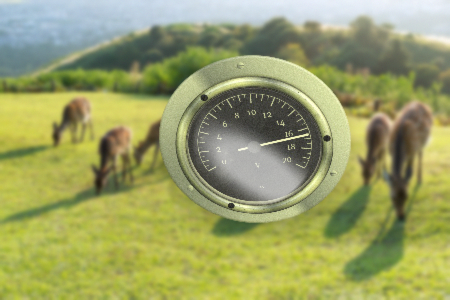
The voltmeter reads 16.5 V
